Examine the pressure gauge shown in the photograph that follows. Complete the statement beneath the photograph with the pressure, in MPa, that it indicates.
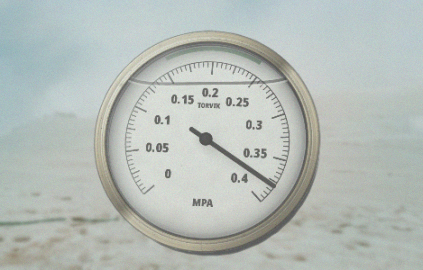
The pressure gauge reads 0.38 MPa
